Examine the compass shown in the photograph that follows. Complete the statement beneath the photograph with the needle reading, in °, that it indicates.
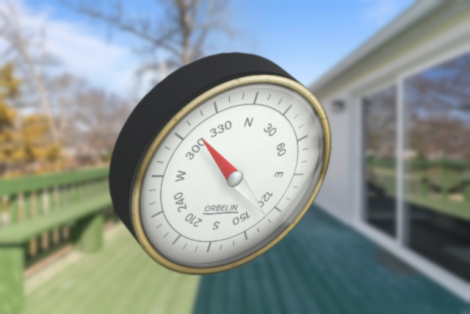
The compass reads 310 °
